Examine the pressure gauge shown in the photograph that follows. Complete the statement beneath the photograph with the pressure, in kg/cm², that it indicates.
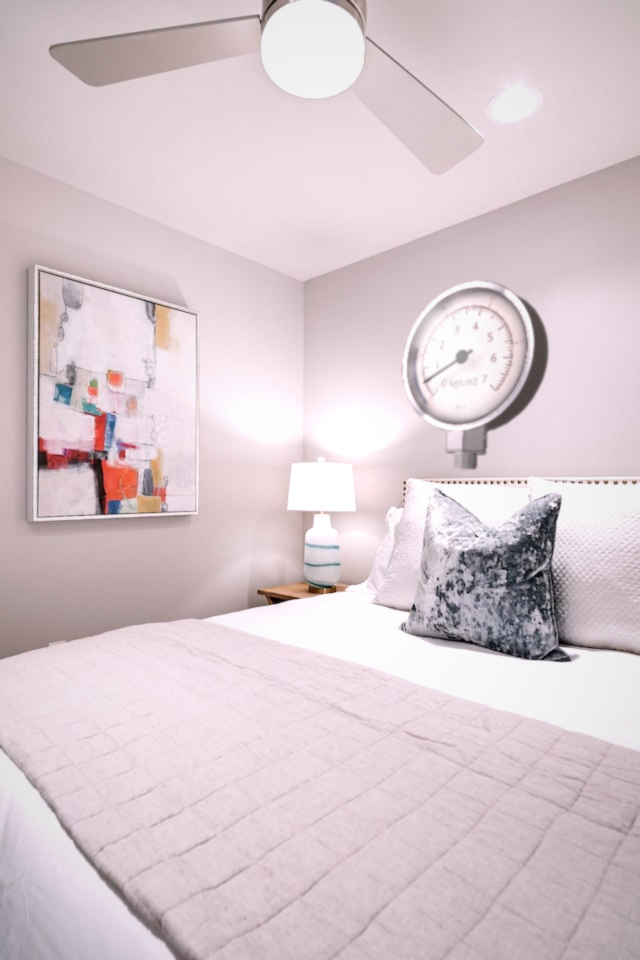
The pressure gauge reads 0.5 kg/cm²
